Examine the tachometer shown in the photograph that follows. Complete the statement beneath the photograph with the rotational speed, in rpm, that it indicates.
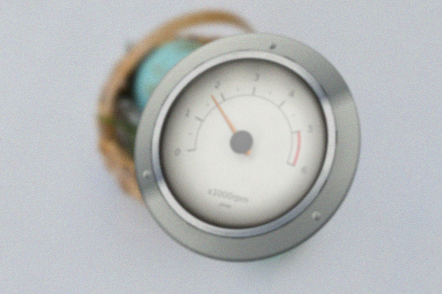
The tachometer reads 1750 rpm
